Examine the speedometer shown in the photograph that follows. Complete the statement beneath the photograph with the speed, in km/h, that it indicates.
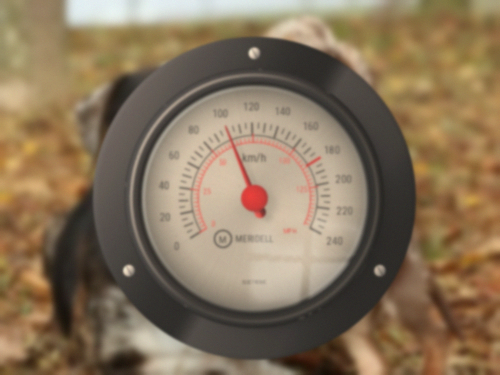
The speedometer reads 100 km/h
